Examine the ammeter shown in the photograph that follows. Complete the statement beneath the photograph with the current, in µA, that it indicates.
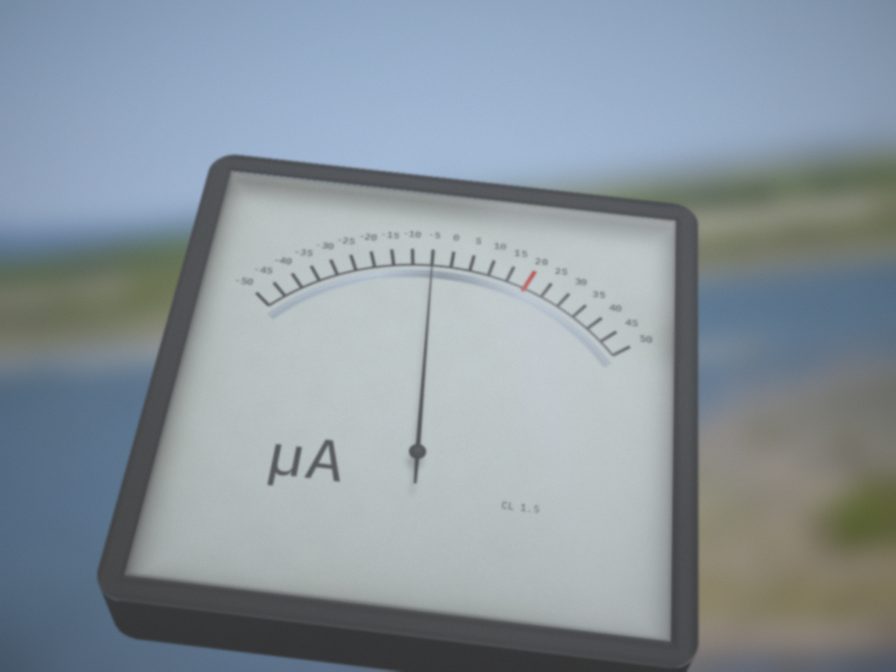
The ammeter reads -5 µA
